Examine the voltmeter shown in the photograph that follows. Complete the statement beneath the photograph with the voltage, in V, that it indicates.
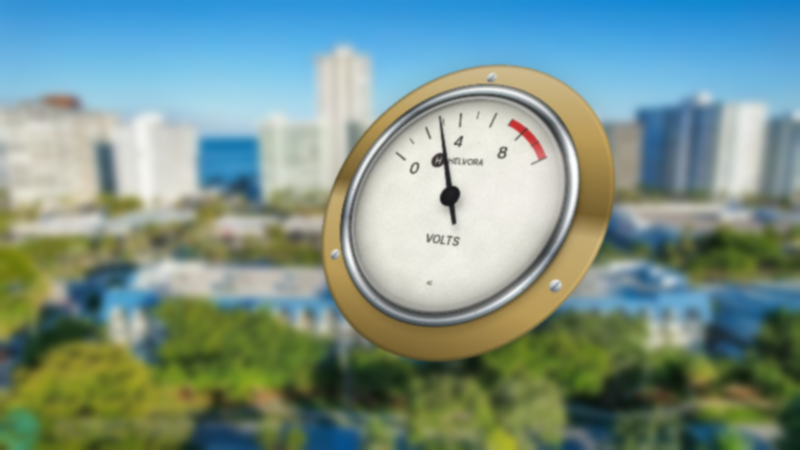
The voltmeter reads 3 V
